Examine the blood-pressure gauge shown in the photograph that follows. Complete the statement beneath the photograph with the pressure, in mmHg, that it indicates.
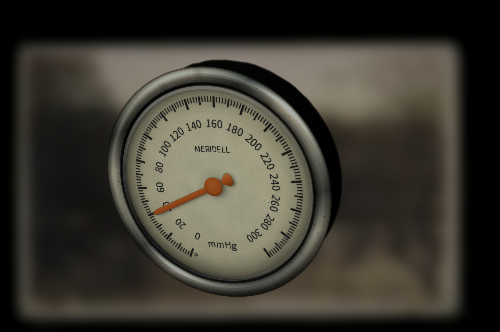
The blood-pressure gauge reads 40 mmHg
